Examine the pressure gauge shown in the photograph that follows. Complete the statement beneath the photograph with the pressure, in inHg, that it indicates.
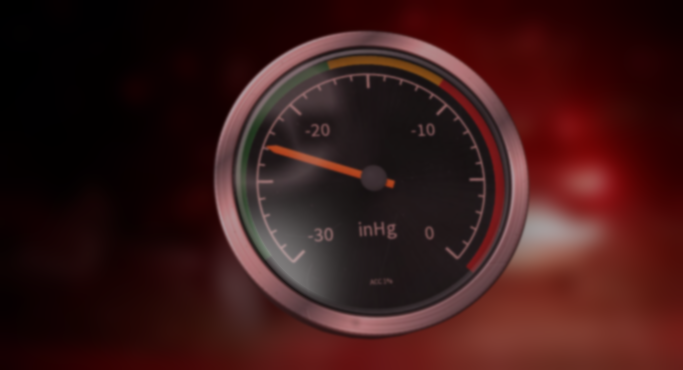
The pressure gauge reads -23 inHg
